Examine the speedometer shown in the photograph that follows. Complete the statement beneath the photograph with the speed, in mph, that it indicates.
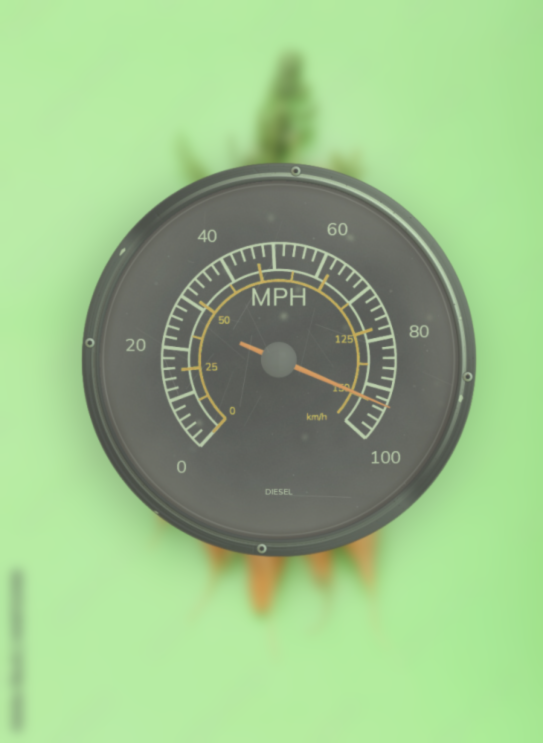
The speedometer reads 93 mph
